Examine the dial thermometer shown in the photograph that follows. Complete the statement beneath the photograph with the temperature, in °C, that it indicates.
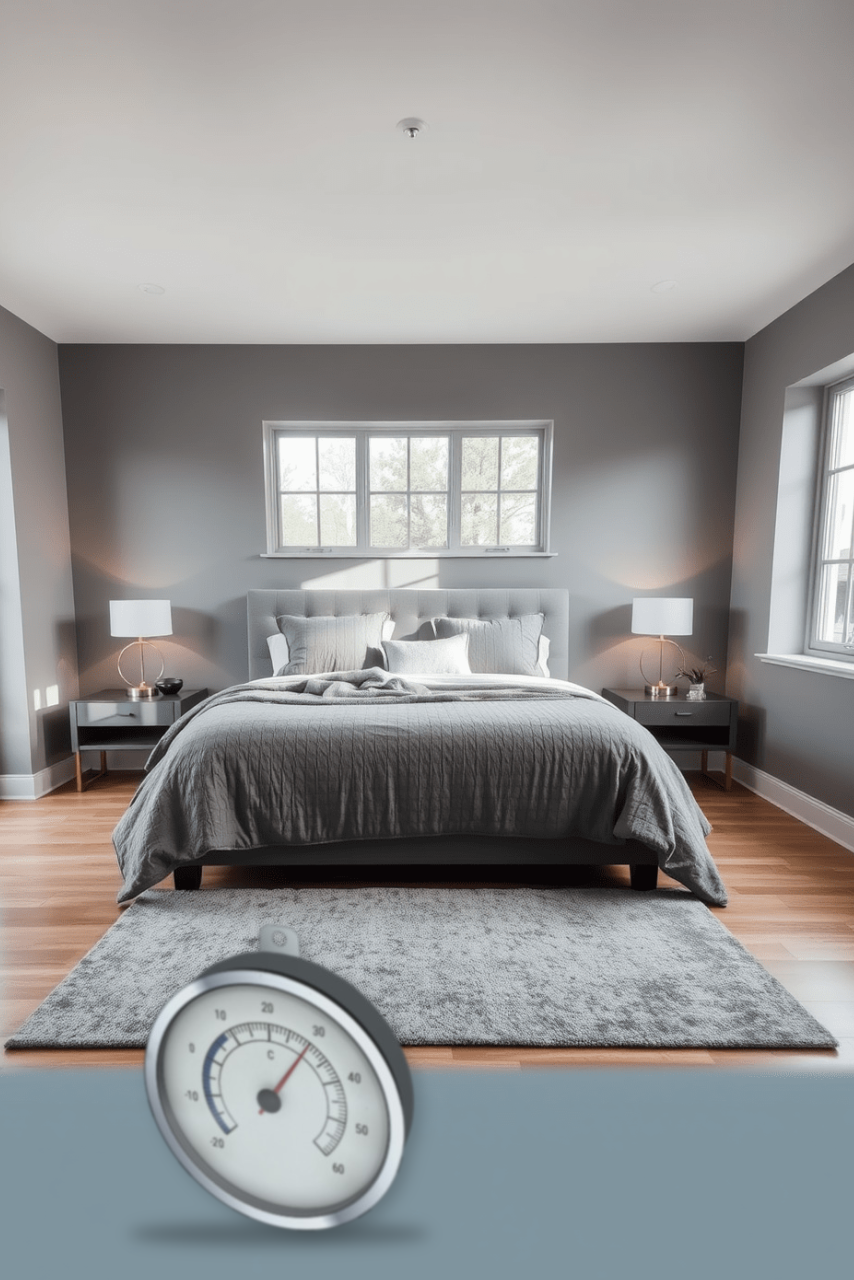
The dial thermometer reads 30 °C
